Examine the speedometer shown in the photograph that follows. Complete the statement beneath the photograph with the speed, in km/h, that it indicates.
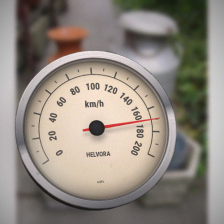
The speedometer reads 170 km/h
